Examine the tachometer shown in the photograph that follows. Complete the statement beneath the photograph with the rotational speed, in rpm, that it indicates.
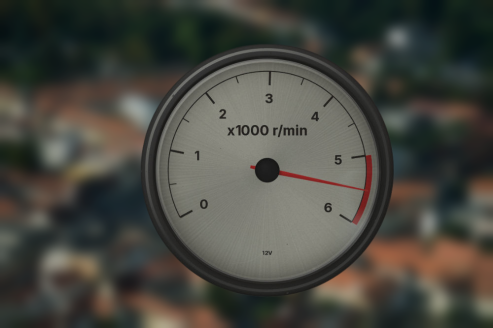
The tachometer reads 5500 rpm
